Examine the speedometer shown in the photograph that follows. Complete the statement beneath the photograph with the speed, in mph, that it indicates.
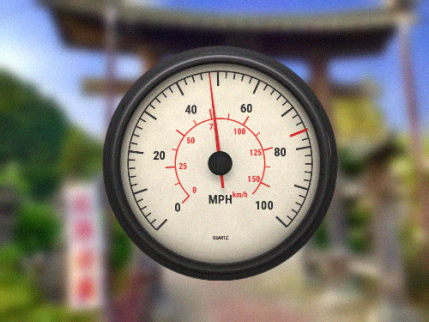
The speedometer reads 48 mph
